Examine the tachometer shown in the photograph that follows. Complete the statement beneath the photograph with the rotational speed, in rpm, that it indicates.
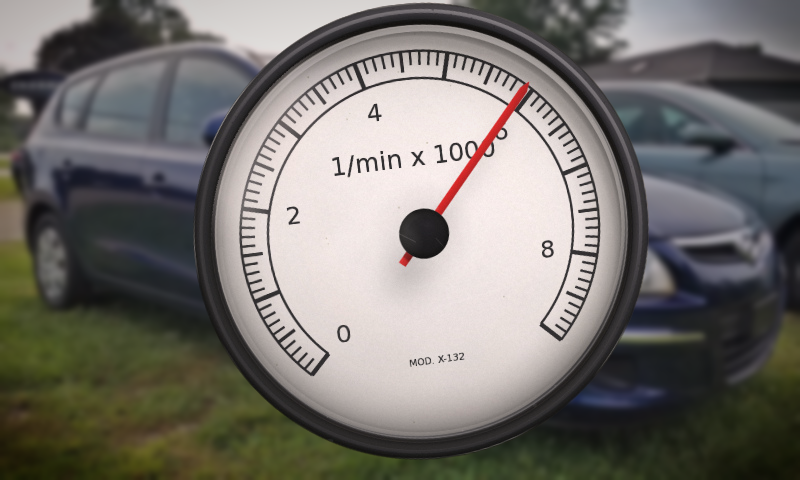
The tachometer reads 5900 rpm
